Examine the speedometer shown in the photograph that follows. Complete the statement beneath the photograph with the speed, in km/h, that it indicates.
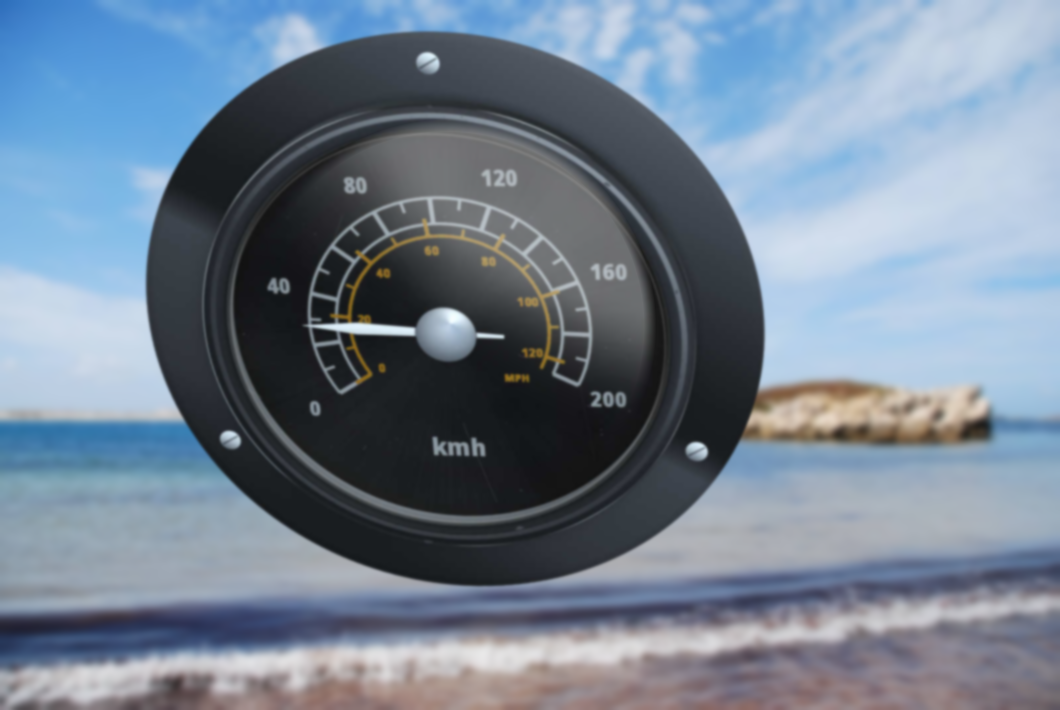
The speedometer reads 30 km/h
